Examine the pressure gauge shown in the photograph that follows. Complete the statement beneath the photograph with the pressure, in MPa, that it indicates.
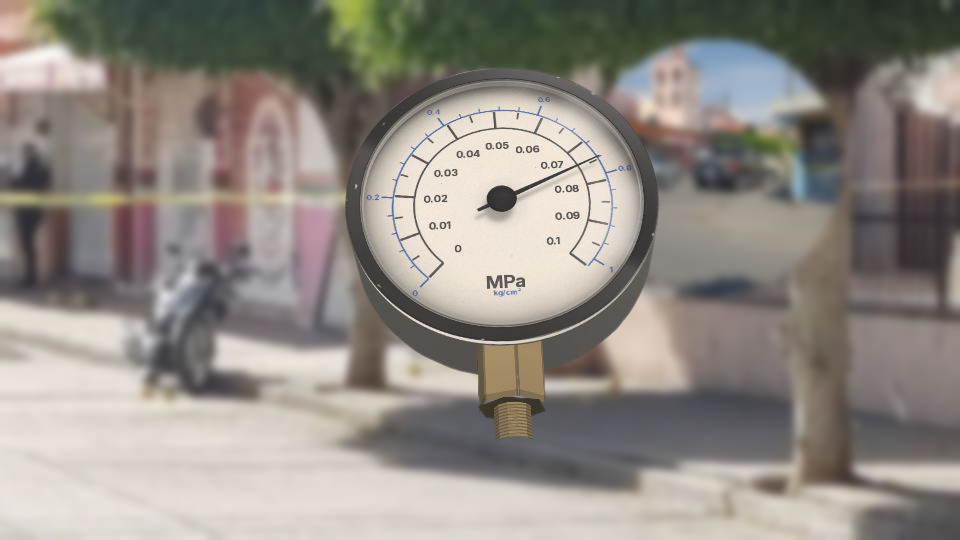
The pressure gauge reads 0.075 MPa
